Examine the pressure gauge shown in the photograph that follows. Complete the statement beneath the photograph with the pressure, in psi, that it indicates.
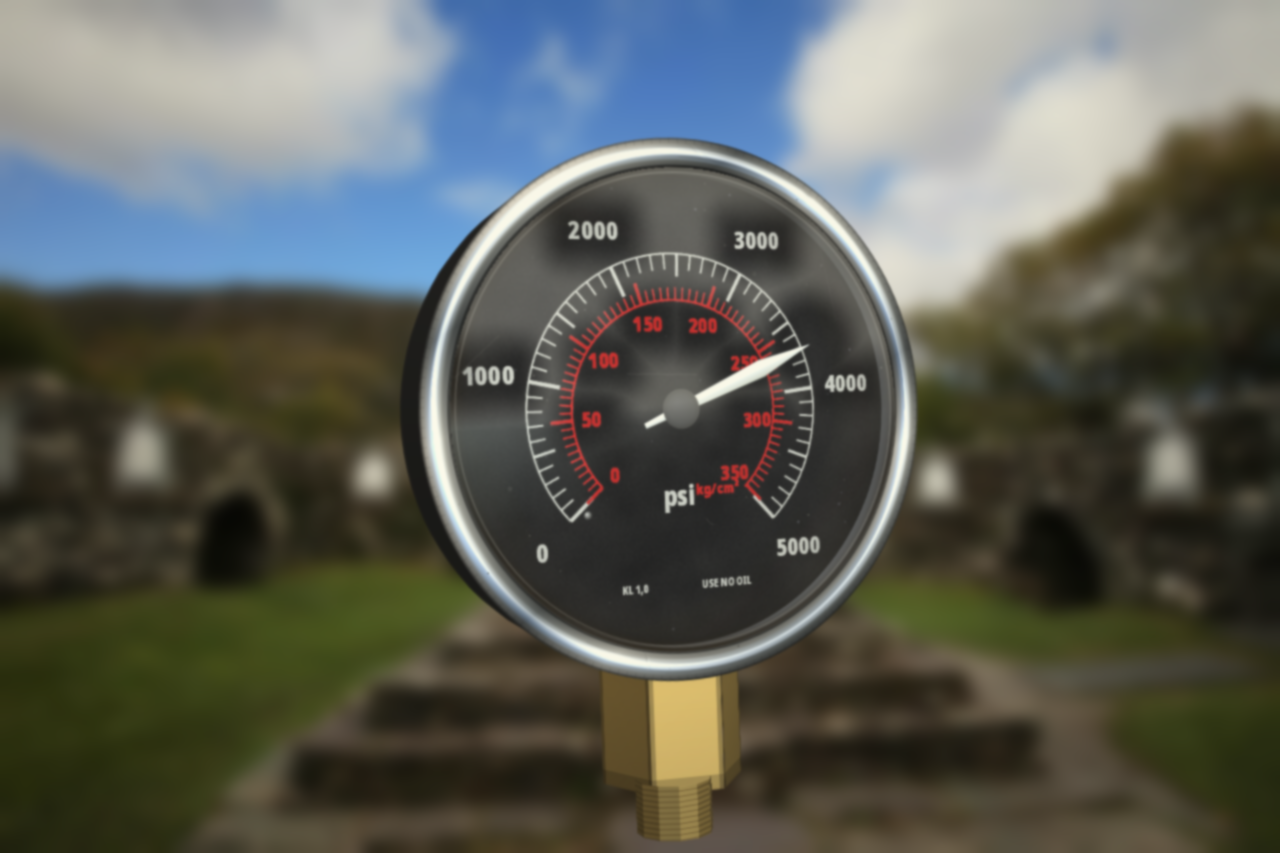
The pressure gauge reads 3700 psi
